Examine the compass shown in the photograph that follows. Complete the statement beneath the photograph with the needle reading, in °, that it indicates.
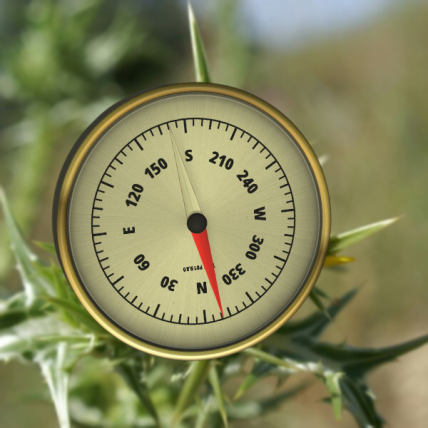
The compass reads 350 °
